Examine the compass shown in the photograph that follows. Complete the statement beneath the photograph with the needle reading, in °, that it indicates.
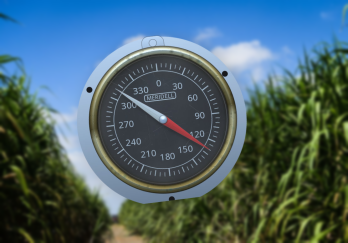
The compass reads 130 °
